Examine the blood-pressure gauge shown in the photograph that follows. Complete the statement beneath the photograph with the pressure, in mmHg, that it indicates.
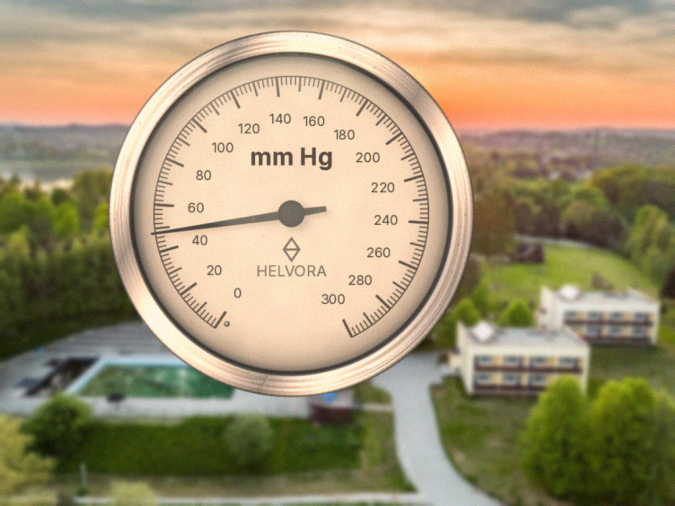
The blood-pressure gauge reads 48 mmHg
